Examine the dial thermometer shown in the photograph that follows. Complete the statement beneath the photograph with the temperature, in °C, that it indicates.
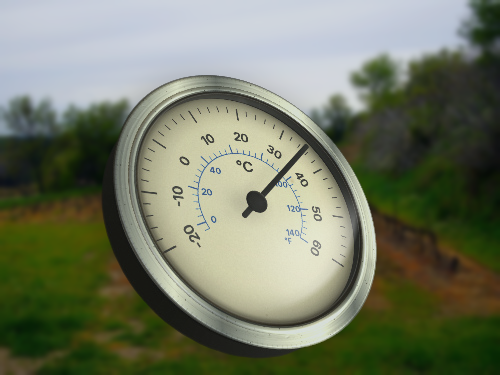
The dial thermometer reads 35 °C
